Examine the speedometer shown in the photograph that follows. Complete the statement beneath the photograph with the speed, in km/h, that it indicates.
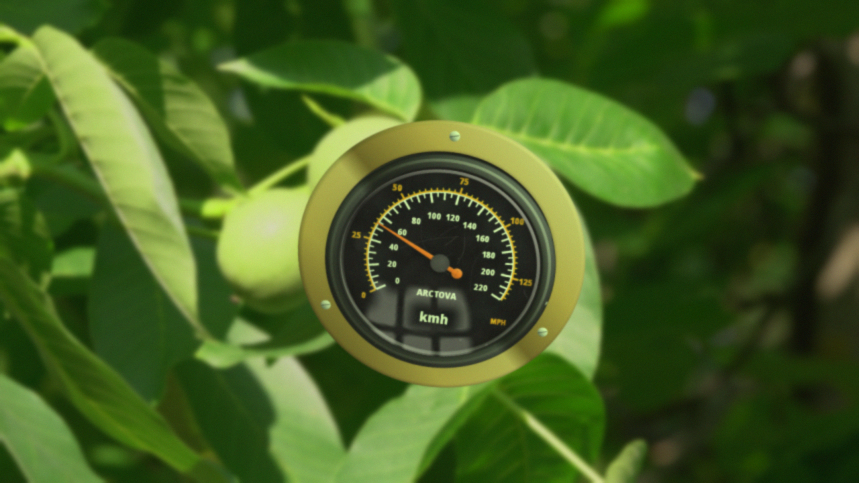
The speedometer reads 55 km/h
